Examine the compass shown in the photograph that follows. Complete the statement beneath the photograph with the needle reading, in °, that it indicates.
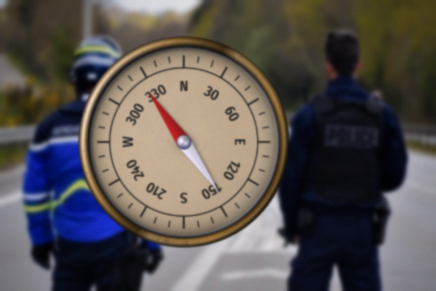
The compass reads 325 °
